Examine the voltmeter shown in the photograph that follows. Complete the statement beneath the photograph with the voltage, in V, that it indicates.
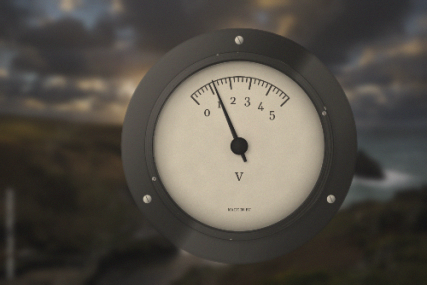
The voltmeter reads 1.2 V
